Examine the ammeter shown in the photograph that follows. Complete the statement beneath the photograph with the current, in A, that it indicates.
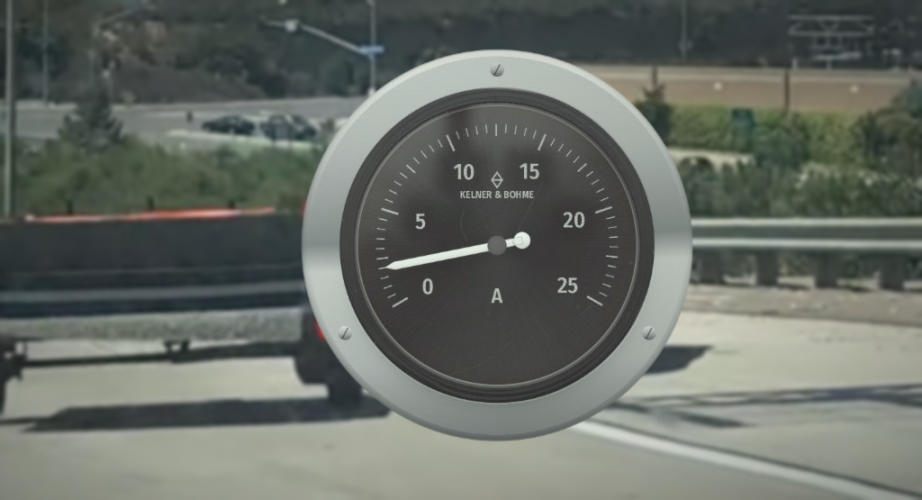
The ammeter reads 2 A
